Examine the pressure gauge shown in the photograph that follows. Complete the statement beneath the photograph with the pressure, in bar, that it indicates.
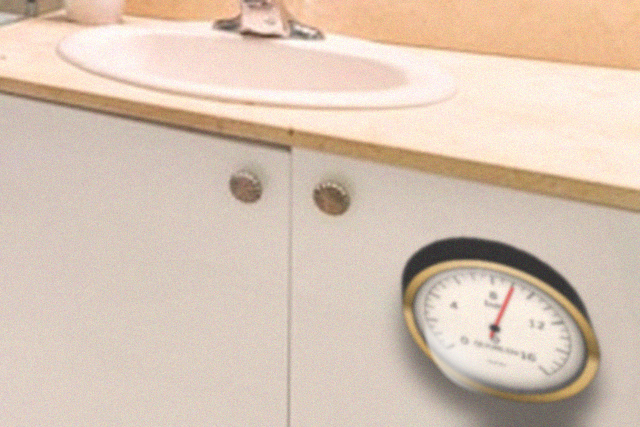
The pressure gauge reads 9 bar
